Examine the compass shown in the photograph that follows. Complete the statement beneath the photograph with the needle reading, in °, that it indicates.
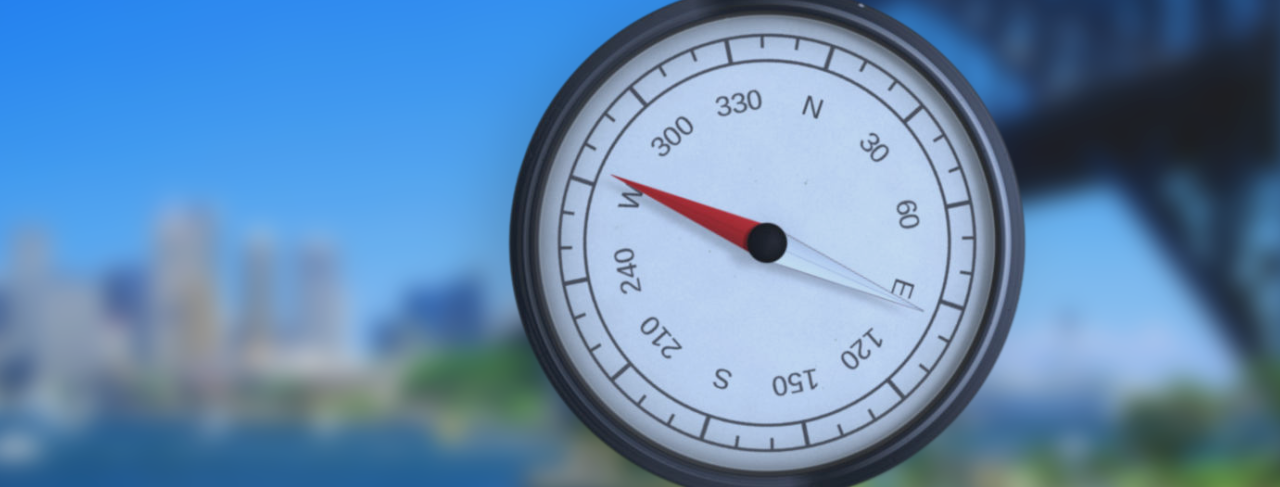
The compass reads 275 °
